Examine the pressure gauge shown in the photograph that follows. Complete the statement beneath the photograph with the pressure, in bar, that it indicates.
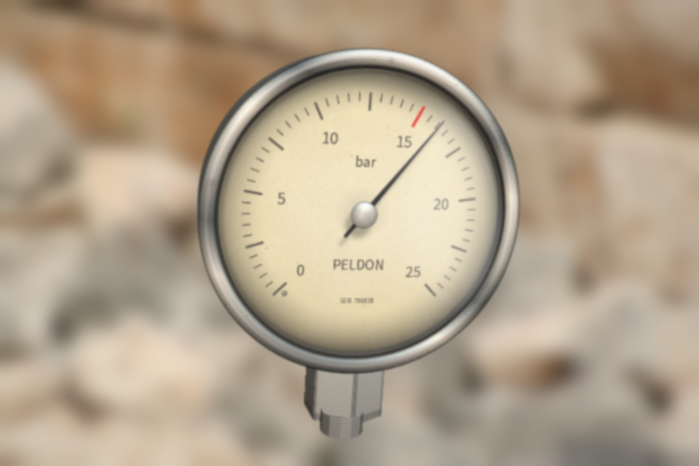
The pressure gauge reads 16 bar
